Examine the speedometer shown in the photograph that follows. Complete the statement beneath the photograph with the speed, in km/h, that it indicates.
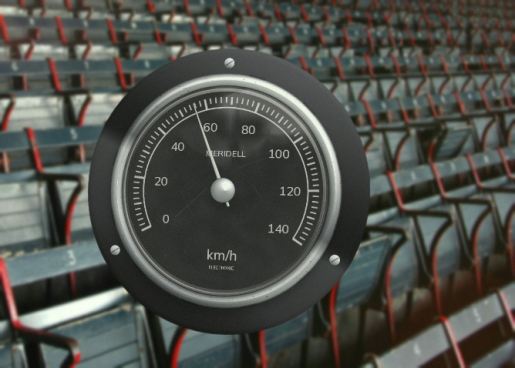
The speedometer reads 56 km/h
